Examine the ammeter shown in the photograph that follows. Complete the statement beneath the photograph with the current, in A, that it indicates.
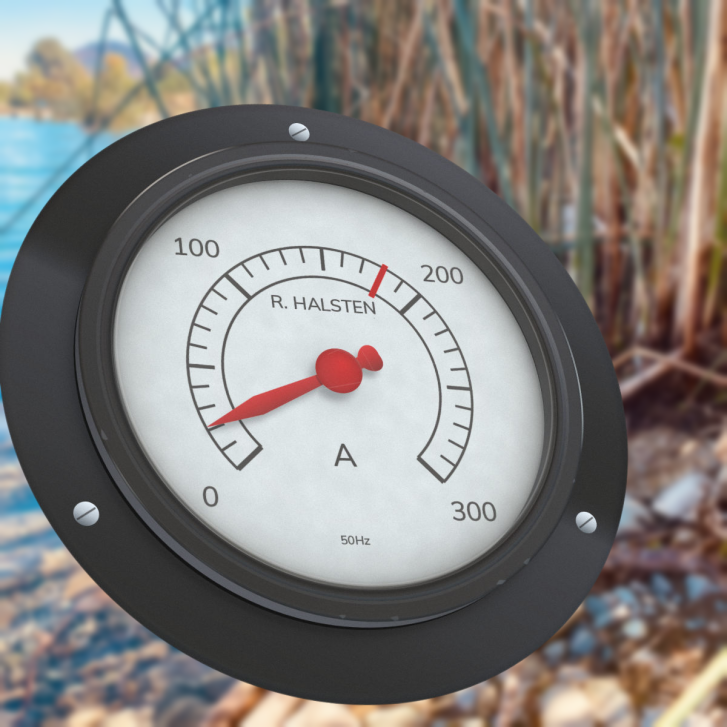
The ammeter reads 20 A
